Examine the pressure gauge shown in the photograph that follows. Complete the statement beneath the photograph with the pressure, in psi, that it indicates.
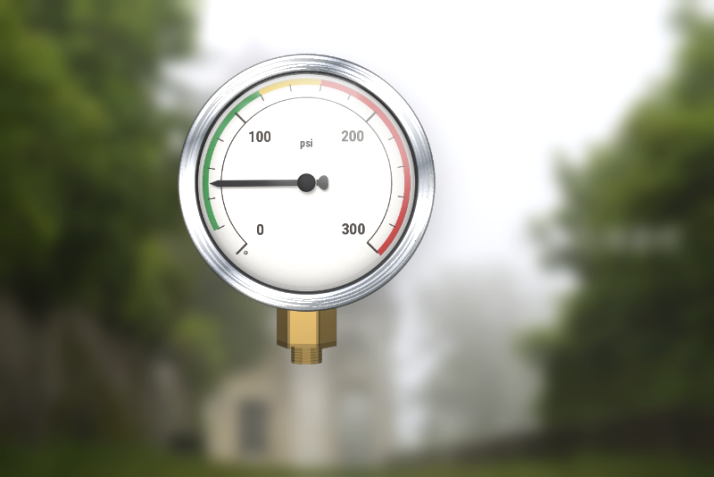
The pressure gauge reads 50 psi
